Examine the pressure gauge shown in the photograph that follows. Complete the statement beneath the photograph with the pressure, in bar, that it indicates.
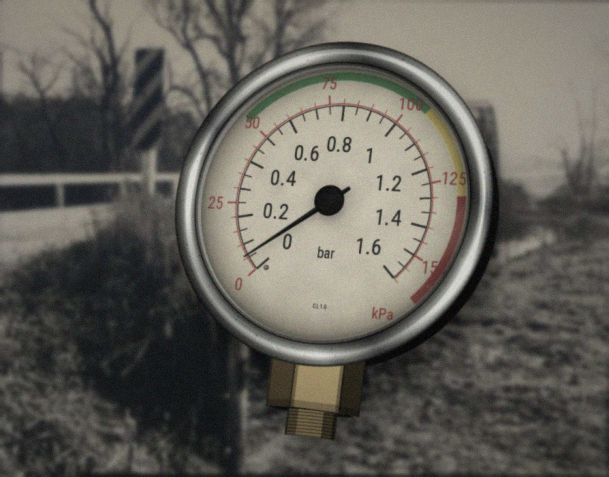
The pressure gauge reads 0.05 bar
